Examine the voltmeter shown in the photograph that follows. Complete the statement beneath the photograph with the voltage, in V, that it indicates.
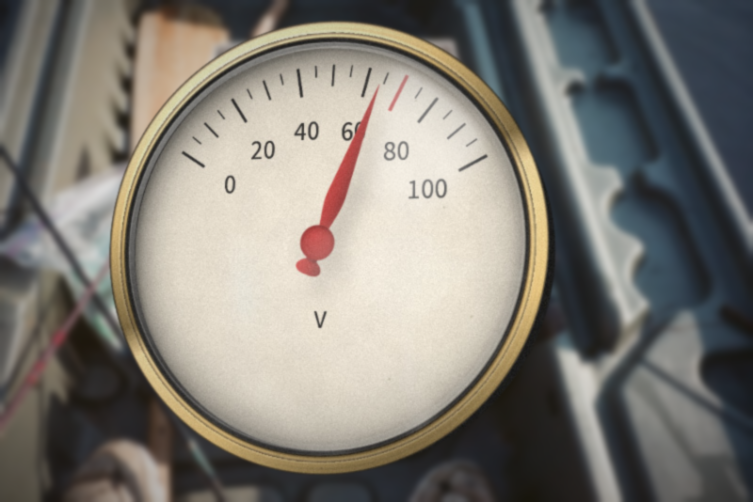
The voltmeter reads 65 V
